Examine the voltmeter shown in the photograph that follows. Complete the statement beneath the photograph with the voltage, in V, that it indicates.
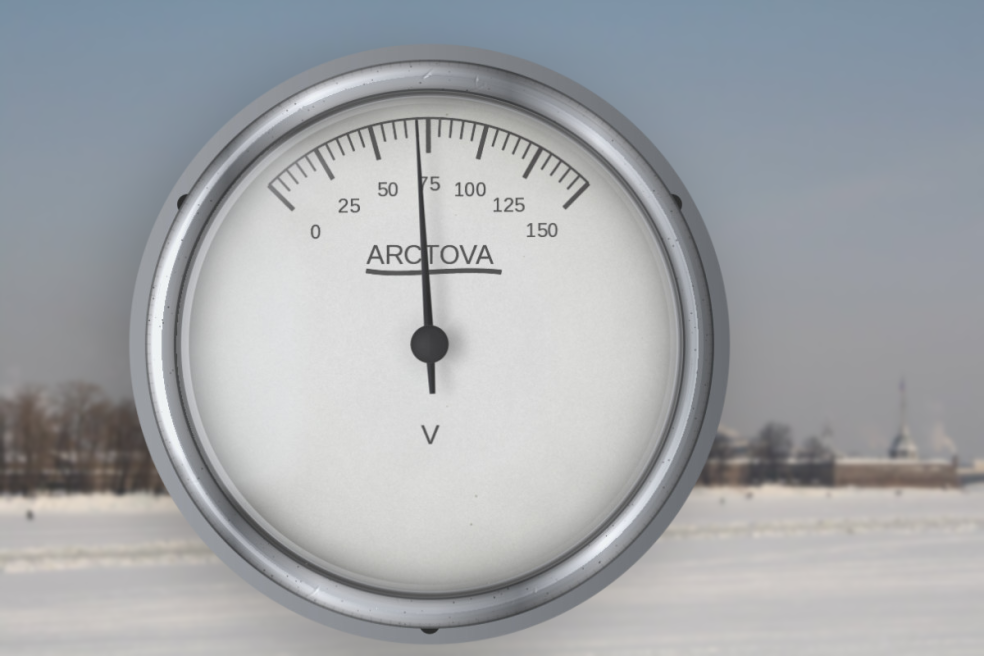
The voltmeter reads 70 V
